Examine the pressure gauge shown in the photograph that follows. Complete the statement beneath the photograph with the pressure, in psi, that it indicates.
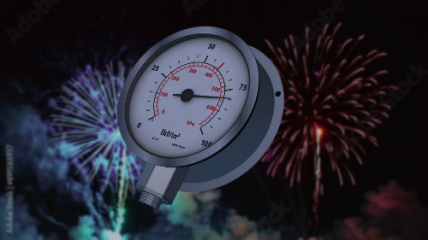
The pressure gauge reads 80 psi
